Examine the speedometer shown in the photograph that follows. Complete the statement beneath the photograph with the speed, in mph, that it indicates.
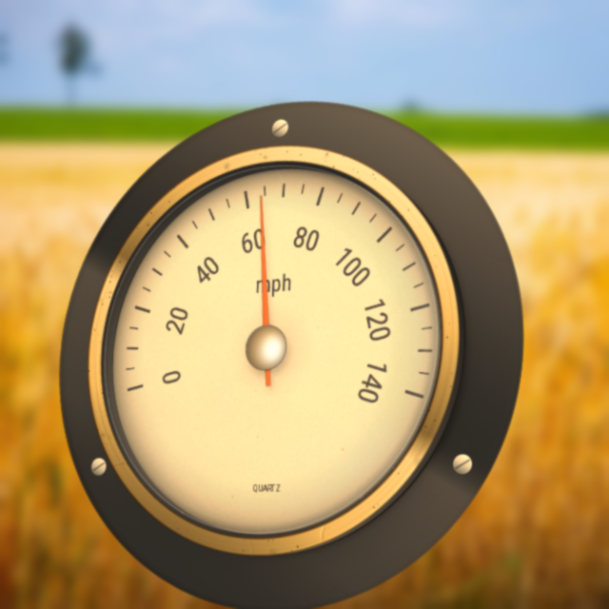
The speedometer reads 65 mph
